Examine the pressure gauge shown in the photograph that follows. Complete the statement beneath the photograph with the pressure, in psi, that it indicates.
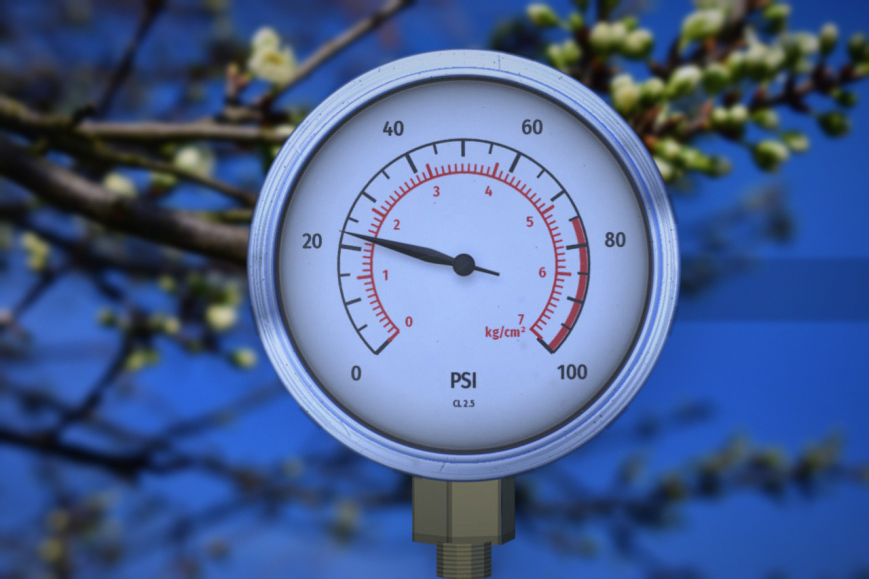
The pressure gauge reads 22.5 psi
